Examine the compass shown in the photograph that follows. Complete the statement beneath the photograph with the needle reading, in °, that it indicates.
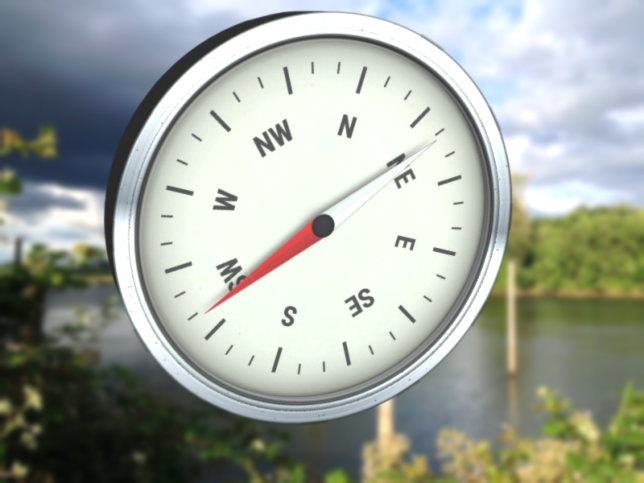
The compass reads 220 °
